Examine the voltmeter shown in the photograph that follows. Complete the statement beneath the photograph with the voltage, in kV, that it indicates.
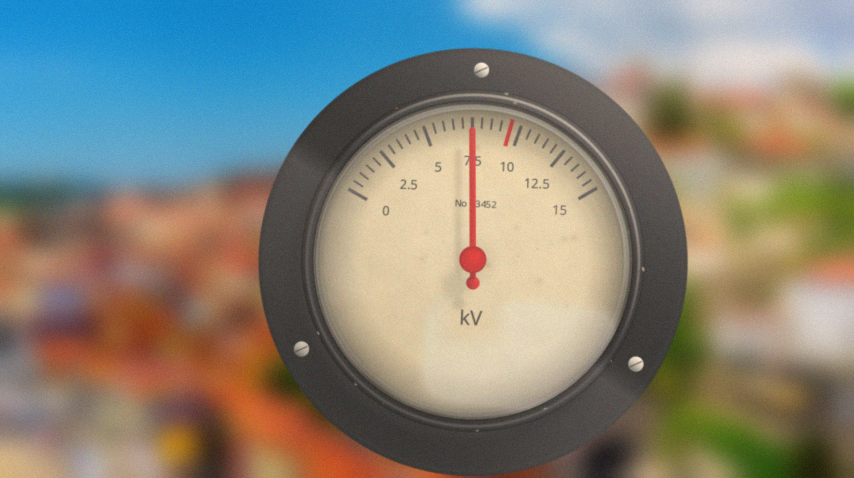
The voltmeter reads 7.5 kV
